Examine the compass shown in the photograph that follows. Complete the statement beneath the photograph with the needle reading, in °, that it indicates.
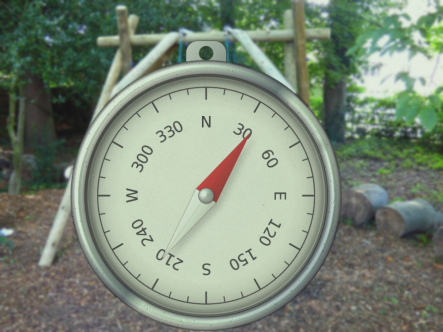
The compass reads 35 °
